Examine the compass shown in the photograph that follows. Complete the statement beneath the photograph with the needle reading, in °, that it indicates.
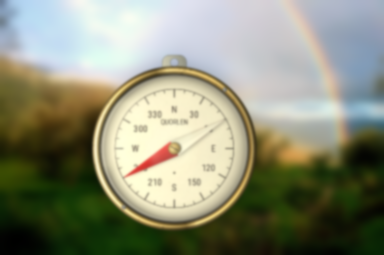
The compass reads 240 °
